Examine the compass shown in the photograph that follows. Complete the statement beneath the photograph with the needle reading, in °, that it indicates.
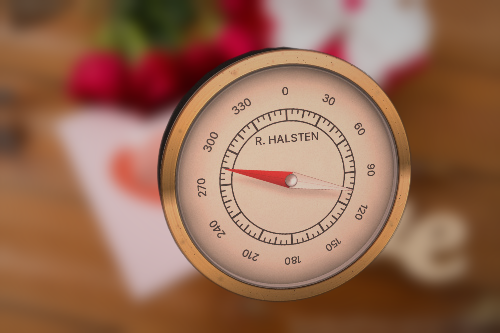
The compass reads 285 °
